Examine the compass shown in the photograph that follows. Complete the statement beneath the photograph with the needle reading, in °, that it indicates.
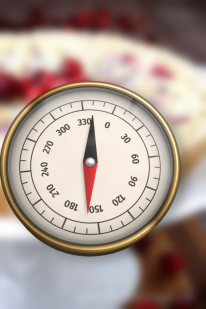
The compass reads 160 °
